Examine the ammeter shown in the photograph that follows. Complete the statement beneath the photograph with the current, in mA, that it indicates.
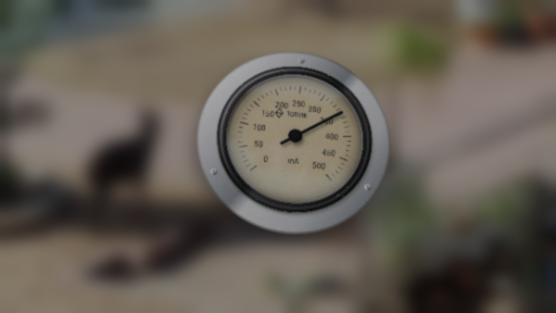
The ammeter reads 350 mA
